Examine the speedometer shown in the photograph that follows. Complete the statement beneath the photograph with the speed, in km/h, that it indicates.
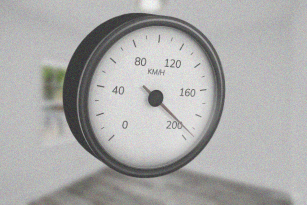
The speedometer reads 195 km/h
